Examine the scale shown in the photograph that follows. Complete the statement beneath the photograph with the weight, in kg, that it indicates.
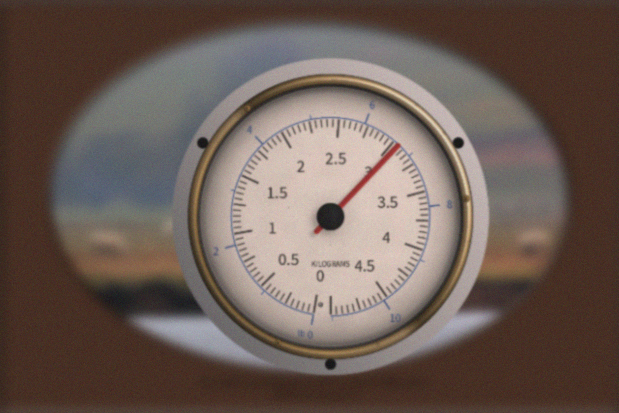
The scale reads 3.05 kg
